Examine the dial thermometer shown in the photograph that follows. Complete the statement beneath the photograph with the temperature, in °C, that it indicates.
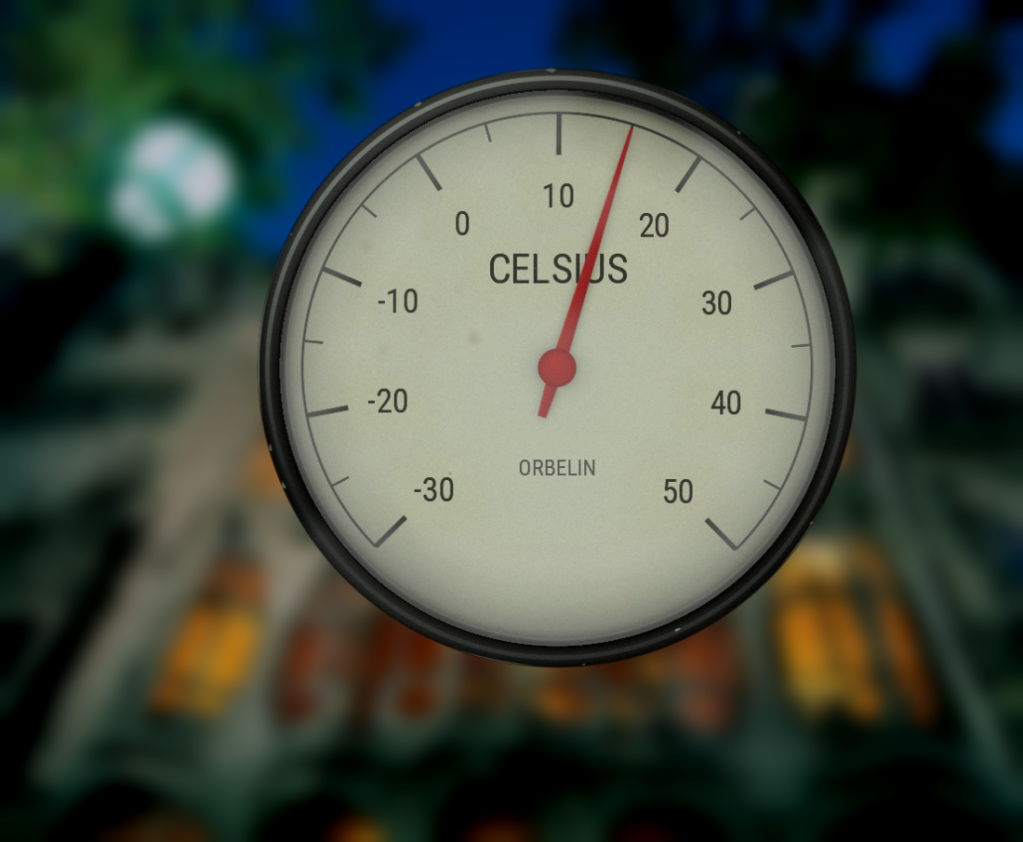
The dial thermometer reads 15 °C
